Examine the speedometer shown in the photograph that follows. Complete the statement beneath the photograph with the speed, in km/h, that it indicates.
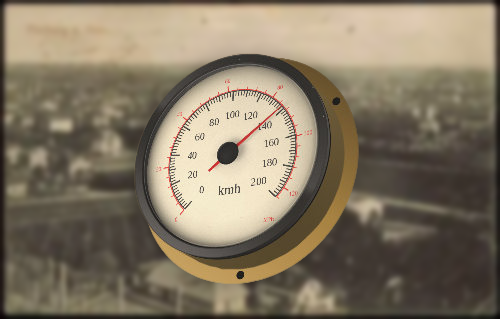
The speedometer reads 140 km/h
